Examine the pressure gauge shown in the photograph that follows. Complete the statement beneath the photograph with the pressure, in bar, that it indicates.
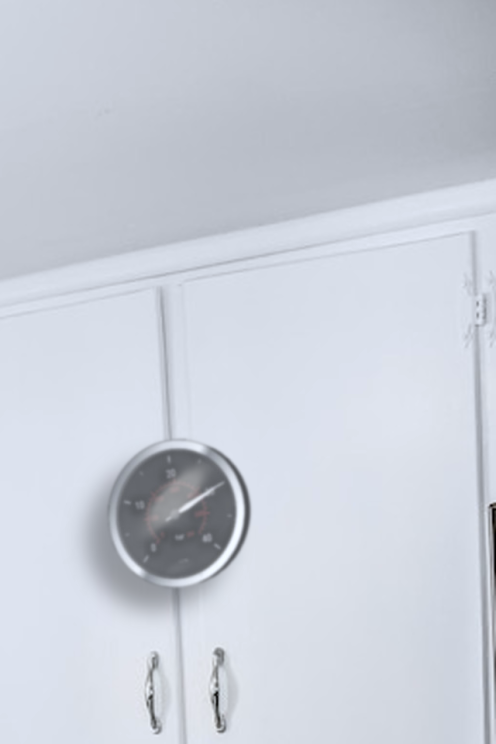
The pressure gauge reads 30 bar
